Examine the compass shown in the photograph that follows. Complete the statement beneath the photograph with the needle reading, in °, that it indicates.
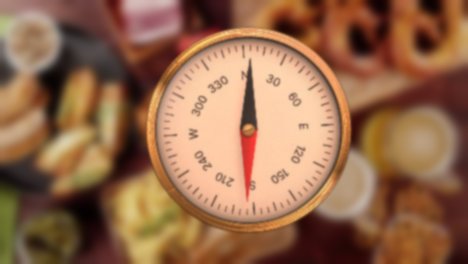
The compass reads 185 °
